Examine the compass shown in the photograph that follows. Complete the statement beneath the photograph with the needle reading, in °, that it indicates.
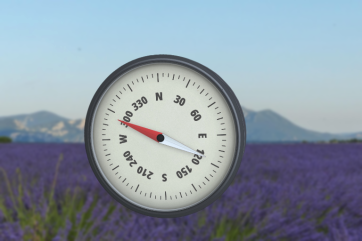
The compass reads 295 °
